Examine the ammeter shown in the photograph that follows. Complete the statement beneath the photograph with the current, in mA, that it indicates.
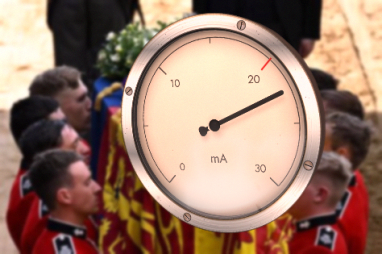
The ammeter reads 22.5 mA
